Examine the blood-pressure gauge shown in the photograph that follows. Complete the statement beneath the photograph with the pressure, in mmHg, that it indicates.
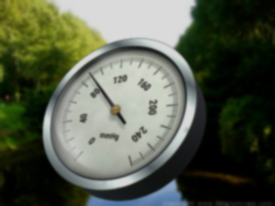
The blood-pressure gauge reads 90 mmHg
